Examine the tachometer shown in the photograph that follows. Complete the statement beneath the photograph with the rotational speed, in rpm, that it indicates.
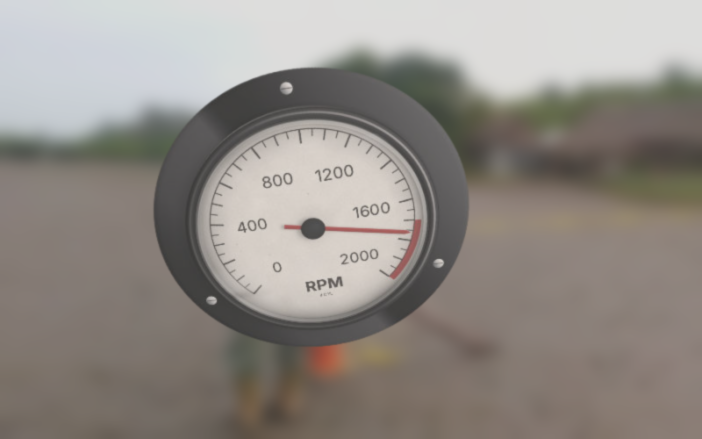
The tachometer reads 1750 rpm
